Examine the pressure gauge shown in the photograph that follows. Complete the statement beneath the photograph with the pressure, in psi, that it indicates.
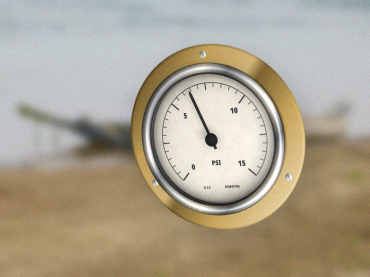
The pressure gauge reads 6.5 psi
